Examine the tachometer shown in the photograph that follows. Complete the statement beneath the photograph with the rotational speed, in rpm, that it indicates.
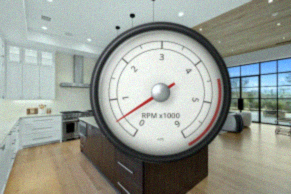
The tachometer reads 500 rpm
